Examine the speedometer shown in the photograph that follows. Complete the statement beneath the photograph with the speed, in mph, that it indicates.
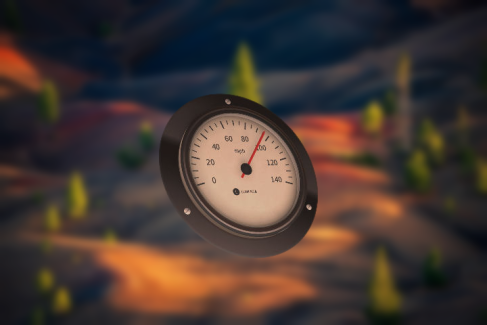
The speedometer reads 95 mph
